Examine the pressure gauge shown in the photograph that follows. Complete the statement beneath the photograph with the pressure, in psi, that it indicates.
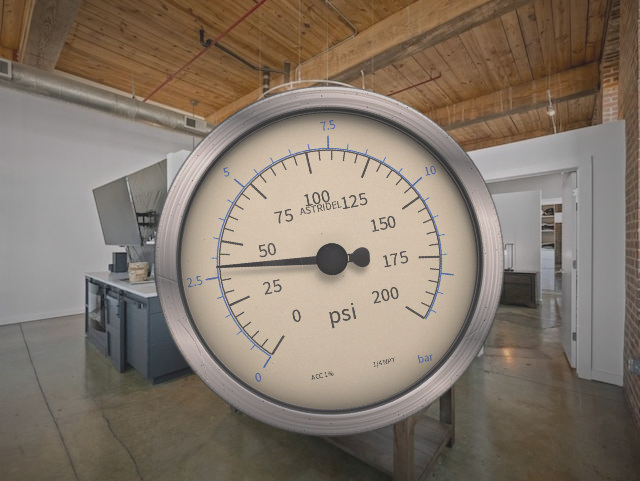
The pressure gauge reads 40 psi
